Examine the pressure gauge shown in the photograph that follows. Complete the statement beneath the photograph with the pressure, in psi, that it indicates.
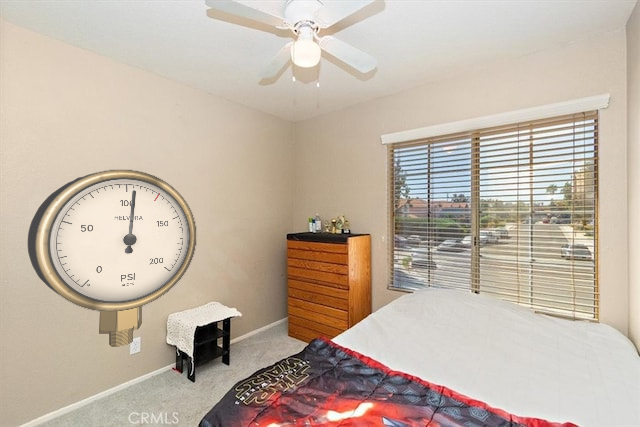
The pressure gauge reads 105 psi
